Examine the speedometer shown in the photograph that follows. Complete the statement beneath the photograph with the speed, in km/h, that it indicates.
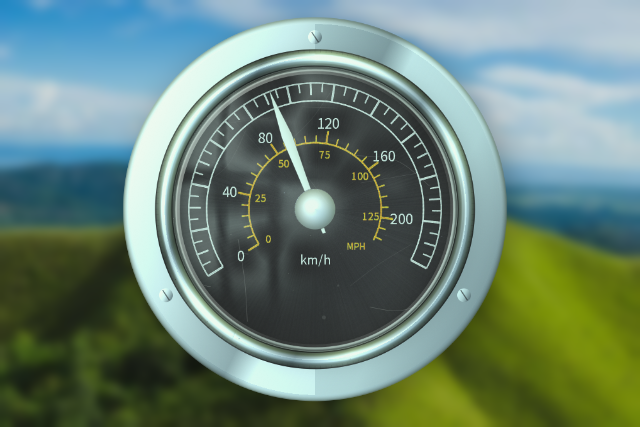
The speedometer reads 92.5 km/h
